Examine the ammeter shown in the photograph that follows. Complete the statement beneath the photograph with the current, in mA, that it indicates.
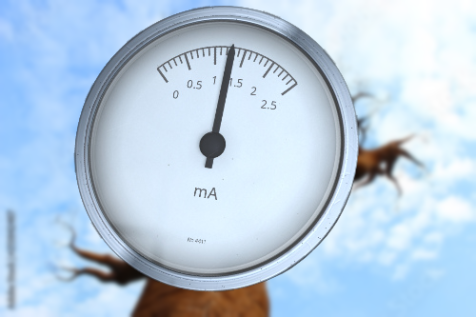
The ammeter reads 1.3 mA
